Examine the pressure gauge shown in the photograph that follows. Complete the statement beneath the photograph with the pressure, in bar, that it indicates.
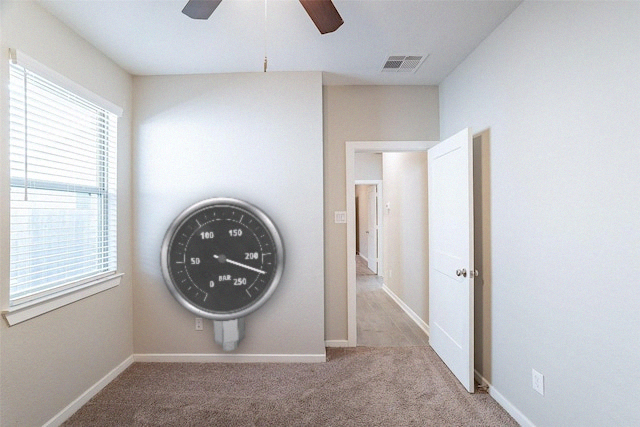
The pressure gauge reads 220 bar
